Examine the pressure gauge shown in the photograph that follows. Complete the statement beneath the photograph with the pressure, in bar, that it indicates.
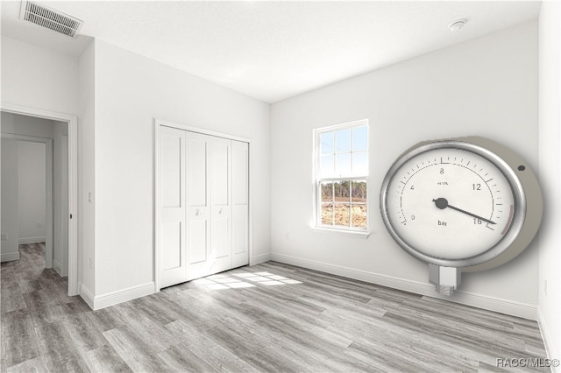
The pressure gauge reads 15.5 bar
